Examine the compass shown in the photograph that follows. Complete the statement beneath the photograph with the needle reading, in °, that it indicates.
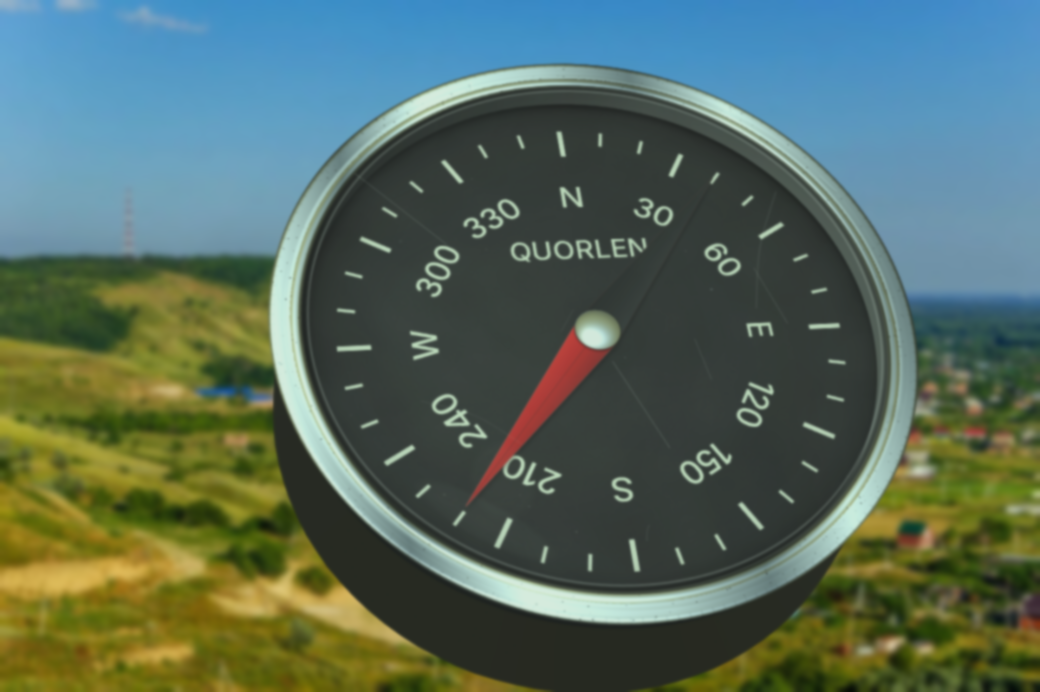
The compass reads 220 °
